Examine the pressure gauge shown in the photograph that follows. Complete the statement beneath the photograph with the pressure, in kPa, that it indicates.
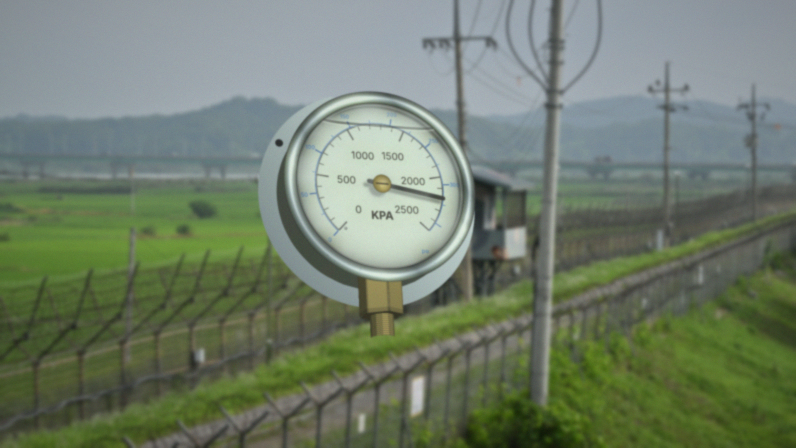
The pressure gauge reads 2200 kPa
